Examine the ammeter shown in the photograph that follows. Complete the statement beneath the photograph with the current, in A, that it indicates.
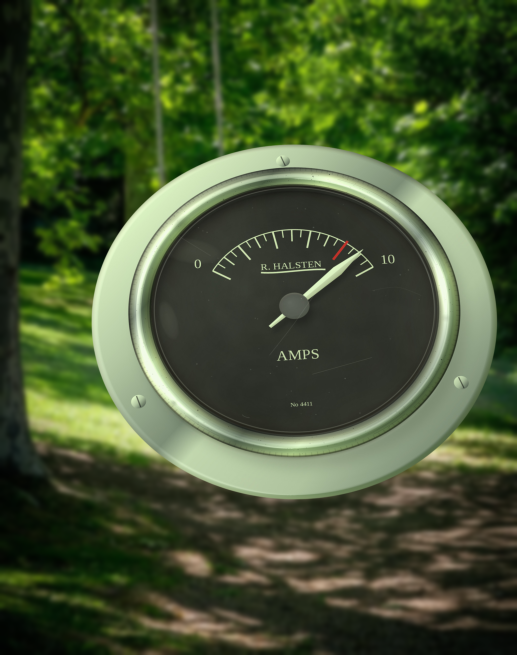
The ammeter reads 9 A
